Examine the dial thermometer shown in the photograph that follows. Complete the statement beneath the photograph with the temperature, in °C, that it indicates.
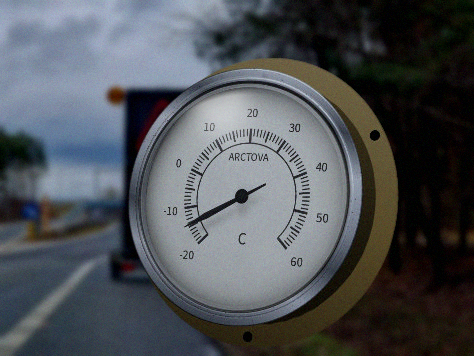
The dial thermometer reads -15 °C
